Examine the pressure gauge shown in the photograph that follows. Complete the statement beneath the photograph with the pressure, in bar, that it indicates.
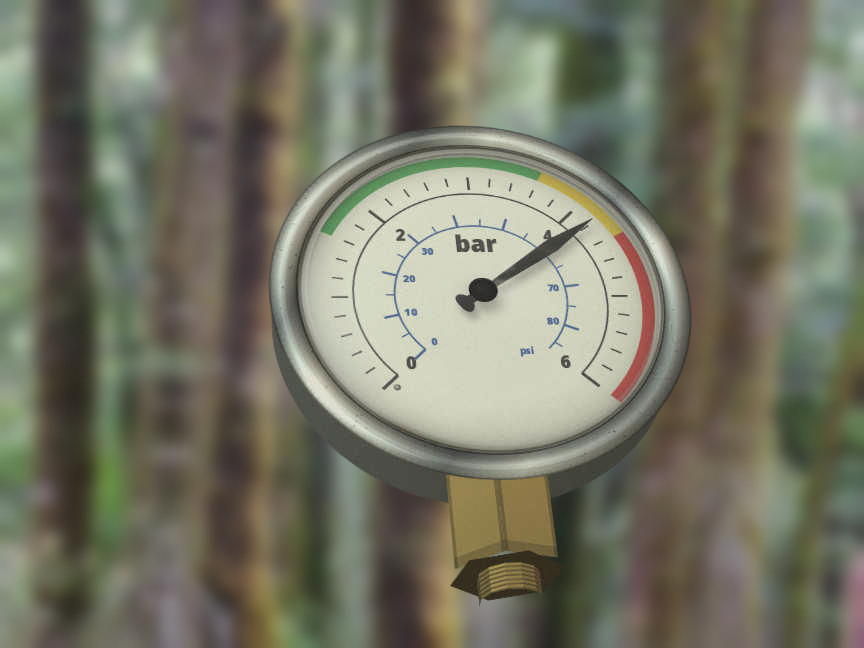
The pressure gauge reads 4.2 bar
